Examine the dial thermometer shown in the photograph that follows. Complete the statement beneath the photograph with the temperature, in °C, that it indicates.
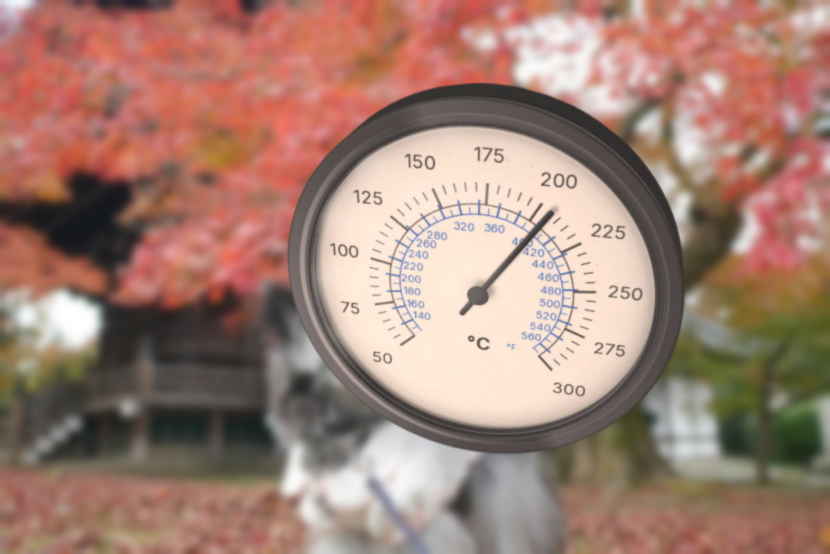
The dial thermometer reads 205 °C
